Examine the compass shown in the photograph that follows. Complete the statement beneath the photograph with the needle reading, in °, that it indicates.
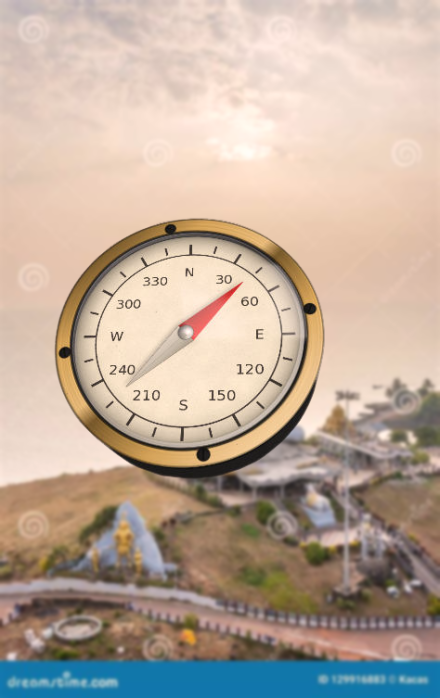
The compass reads 45 °
